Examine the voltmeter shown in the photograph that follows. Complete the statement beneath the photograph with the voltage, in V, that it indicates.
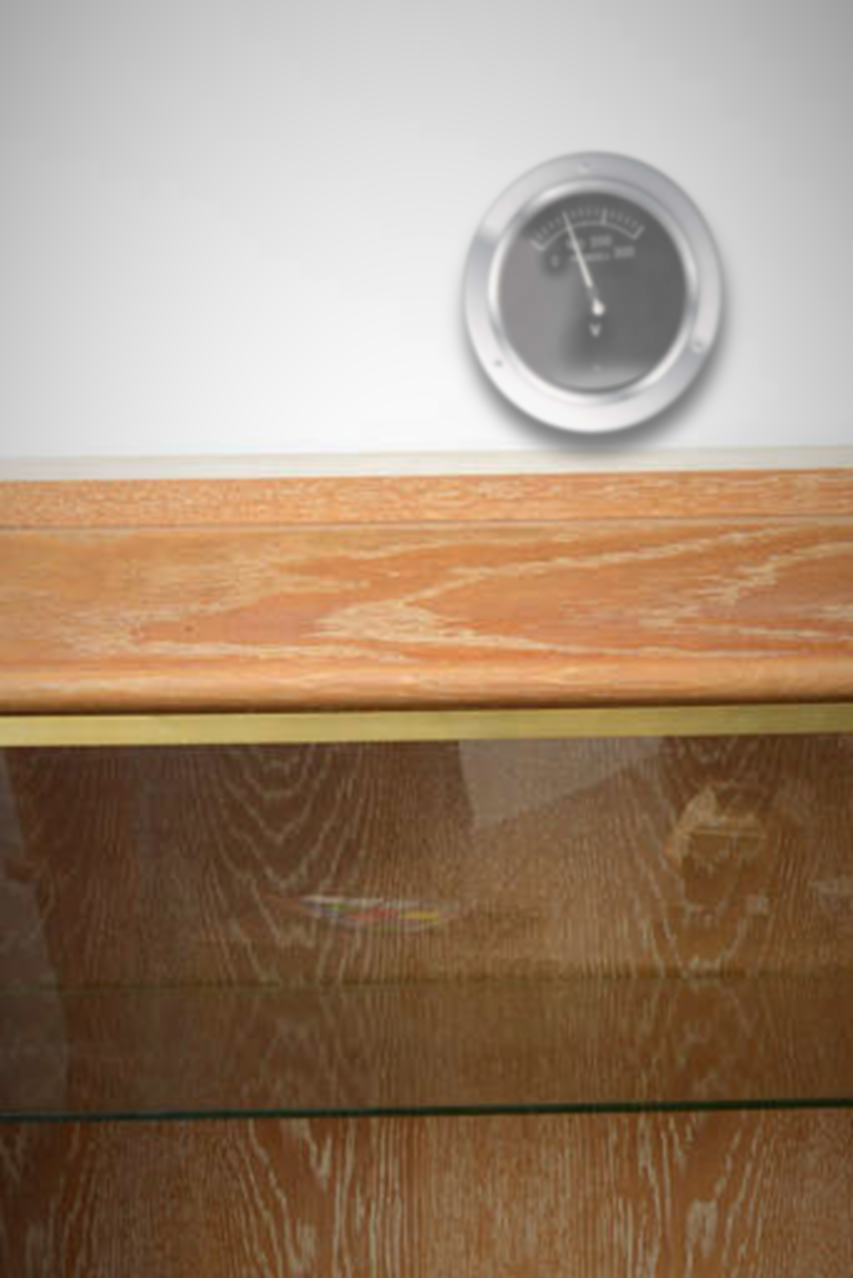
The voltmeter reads 100 V
